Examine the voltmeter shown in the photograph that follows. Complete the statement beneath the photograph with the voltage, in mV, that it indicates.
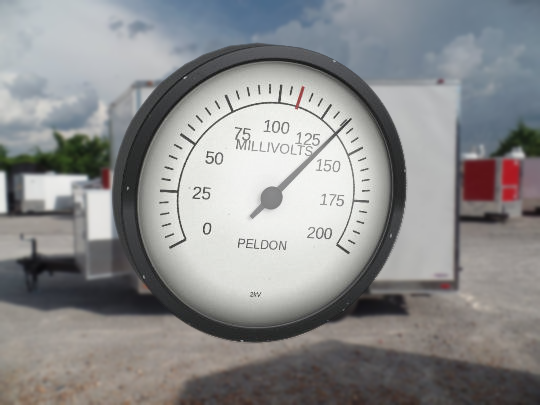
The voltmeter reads 135 mV
